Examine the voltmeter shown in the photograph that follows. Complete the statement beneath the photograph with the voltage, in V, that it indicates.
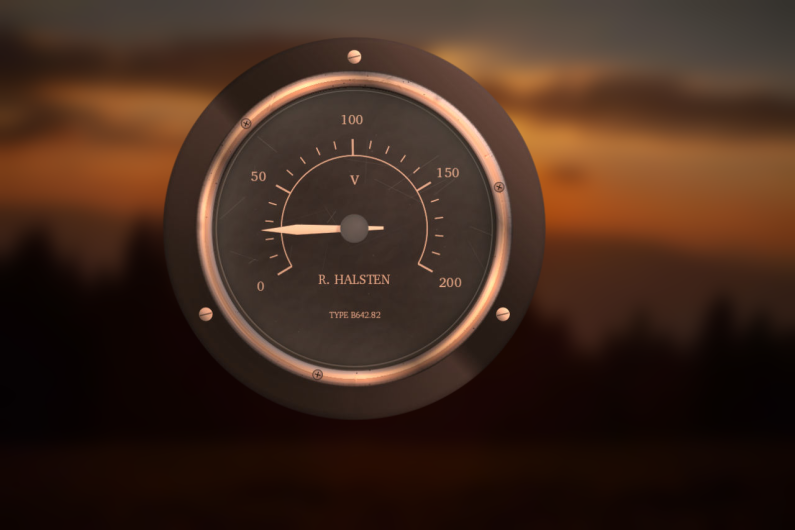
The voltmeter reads 25 V
